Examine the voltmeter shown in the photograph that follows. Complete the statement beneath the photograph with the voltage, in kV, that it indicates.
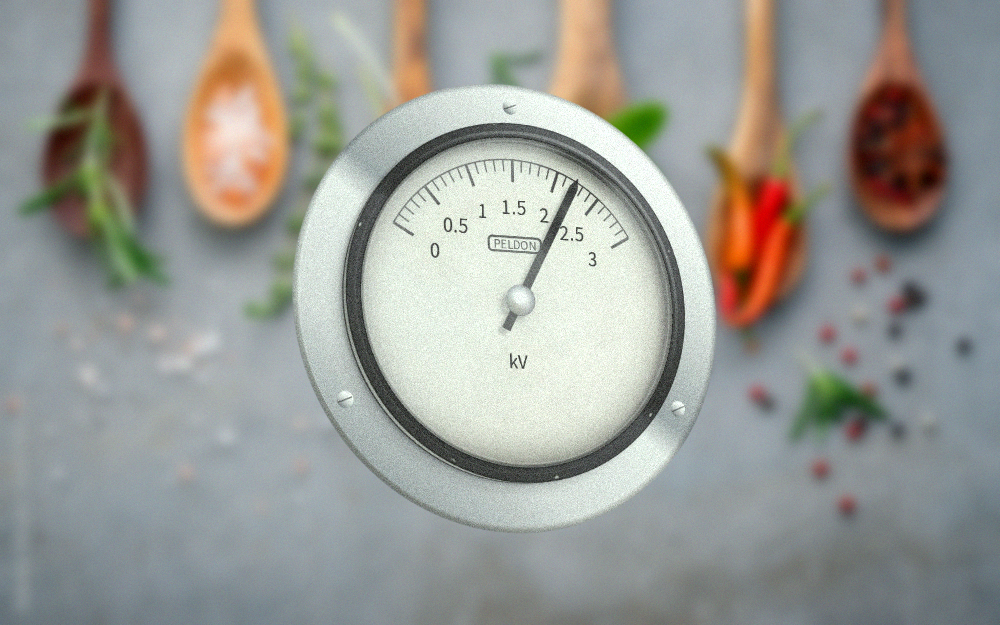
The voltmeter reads 2.2 kV
